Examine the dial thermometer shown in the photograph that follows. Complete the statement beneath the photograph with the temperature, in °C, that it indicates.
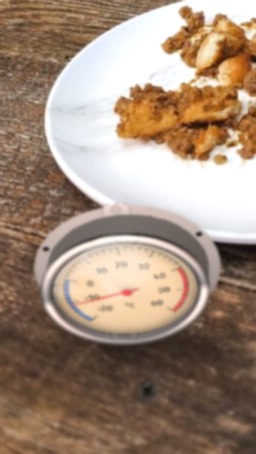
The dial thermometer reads -10 °C
